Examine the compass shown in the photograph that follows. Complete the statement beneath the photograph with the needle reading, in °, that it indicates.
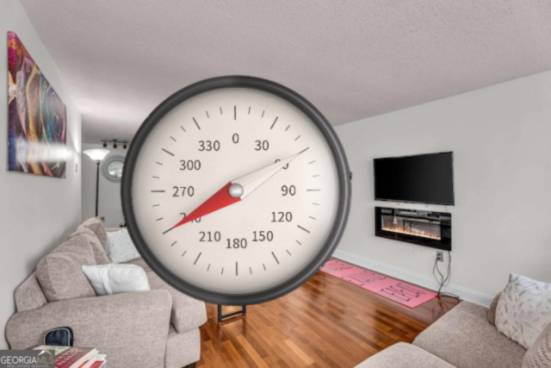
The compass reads 240 °
